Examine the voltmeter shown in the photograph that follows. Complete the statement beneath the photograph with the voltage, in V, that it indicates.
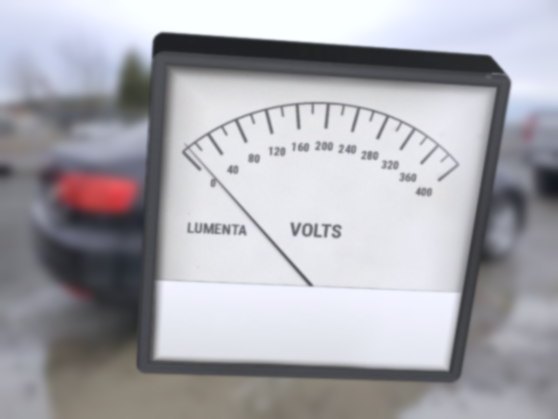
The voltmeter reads 10 V
